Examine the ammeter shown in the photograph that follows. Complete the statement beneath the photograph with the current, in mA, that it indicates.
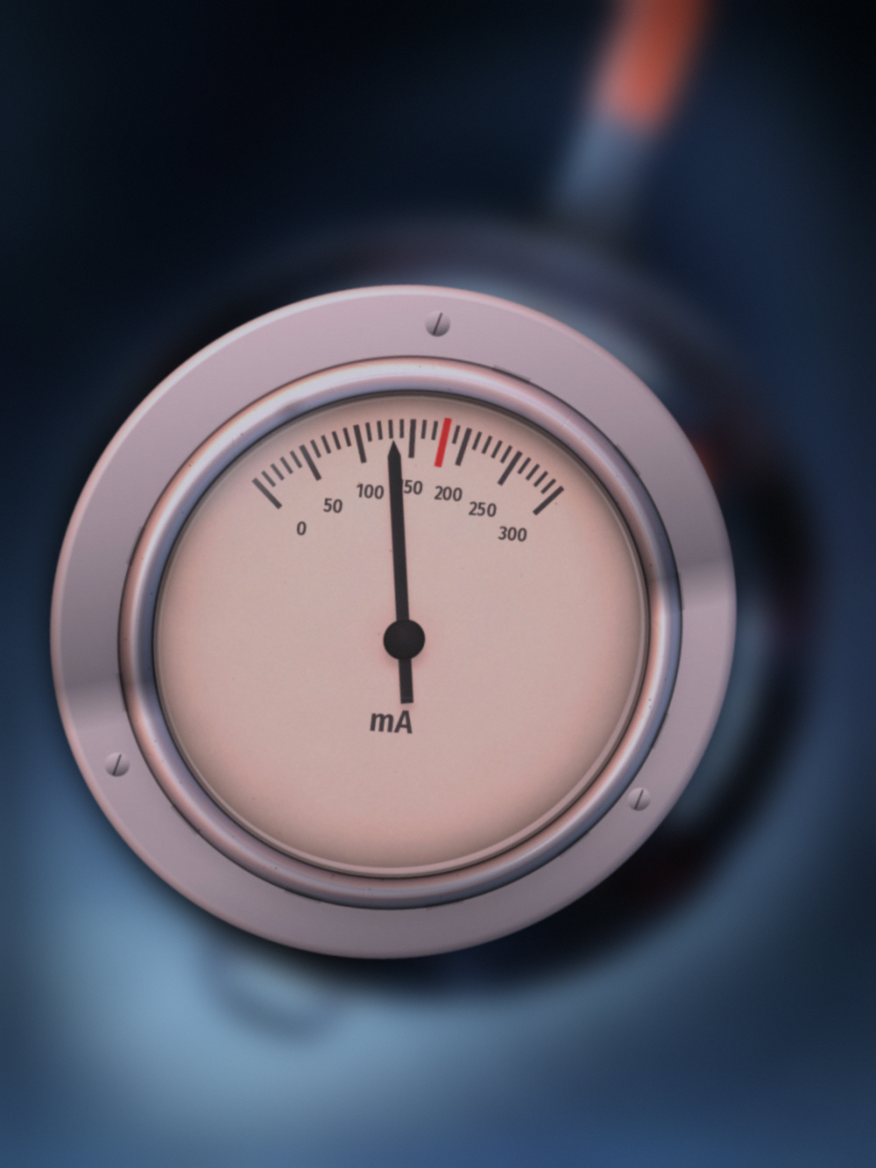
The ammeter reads 130 mA
